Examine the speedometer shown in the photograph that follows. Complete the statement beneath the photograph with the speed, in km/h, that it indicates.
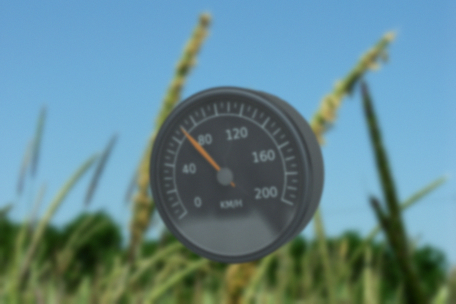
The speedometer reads 70 km/h
